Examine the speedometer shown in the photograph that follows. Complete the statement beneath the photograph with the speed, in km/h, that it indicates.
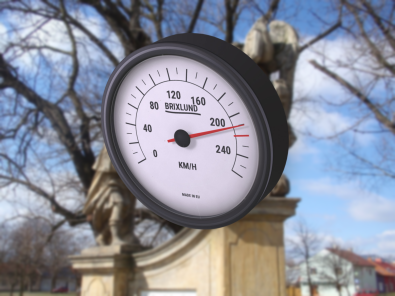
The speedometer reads 210 km/h
